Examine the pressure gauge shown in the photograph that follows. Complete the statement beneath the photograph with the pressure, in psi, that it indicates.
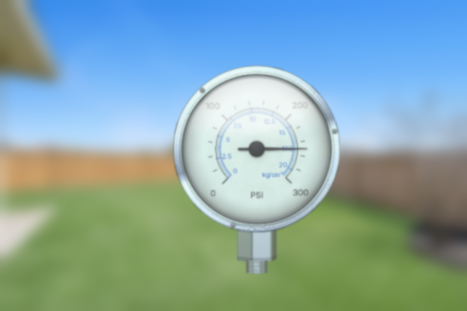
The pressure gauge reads 250 psi
